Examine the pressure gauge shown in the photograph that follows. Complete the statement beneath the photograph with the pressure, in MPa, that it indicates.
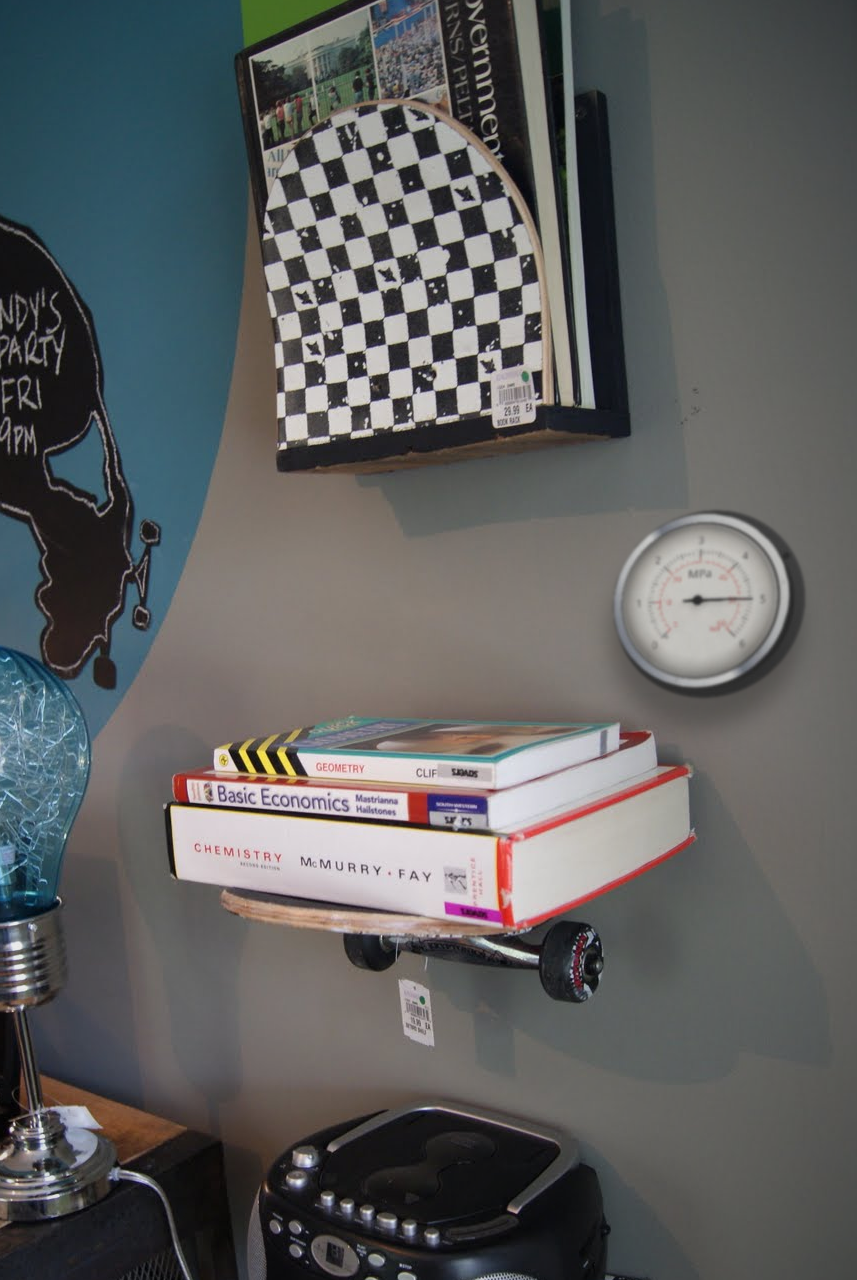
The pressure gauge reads 5 MPa
